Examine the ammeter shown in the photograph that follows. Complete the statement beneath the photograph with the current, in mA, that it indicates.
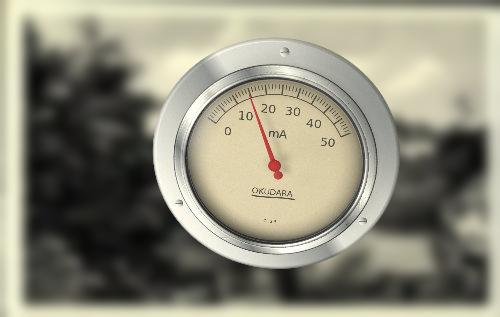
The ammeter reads 15 mA
